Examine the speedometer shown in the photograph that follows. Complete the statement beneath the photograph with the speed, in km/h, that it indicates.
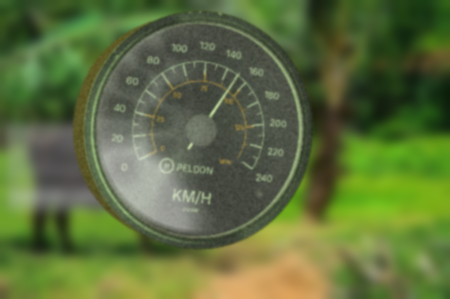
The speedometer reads 150 km/h
